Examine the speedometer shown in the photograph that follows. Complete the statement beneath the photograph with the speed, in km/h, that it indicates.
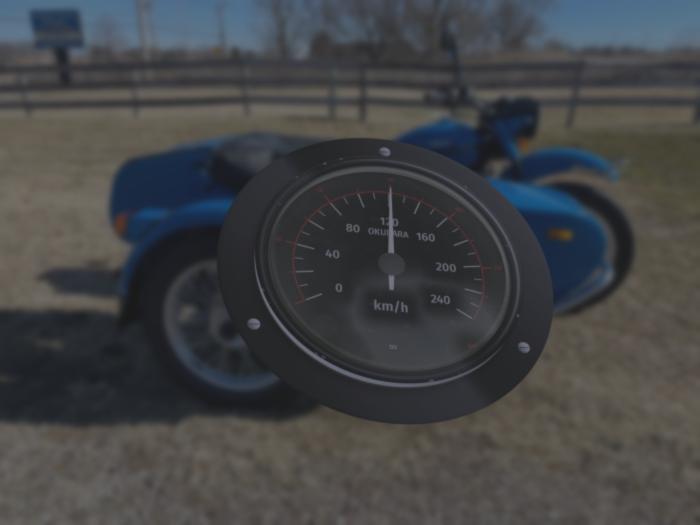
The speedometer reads 120 km/h
